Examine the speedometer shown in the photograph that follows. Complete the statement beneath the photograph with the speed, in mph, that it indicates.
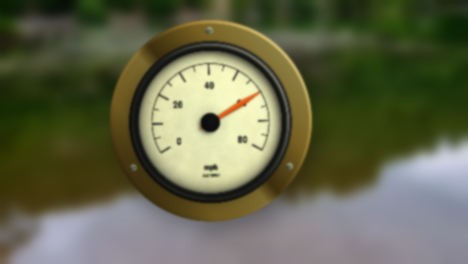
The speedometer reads 60 mph
